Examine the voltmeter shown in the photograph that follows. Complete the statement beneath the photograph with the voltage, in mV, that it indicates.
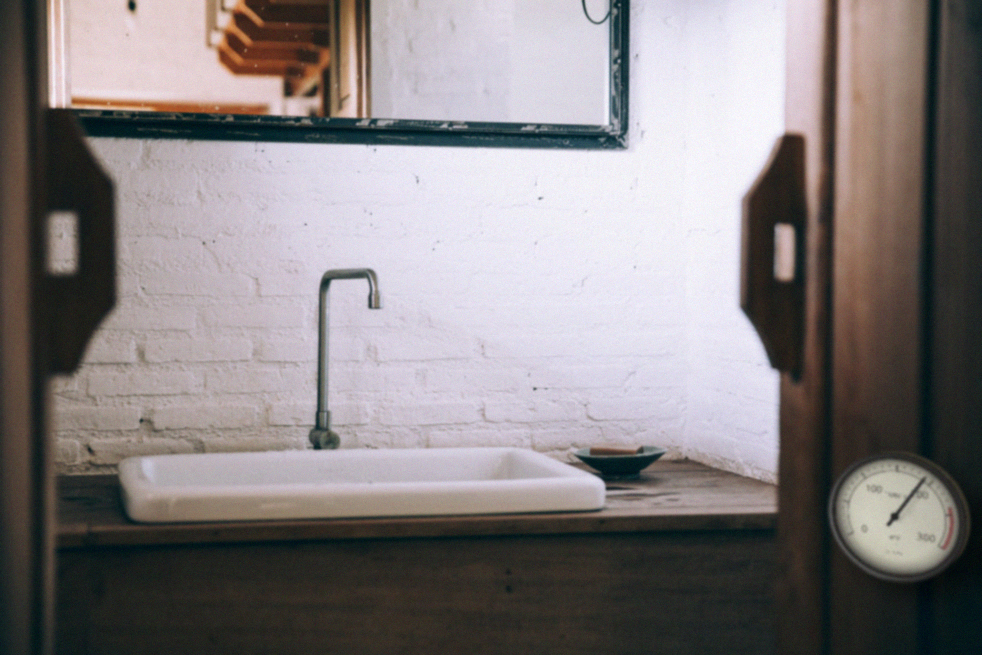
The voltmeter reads 190 mV
